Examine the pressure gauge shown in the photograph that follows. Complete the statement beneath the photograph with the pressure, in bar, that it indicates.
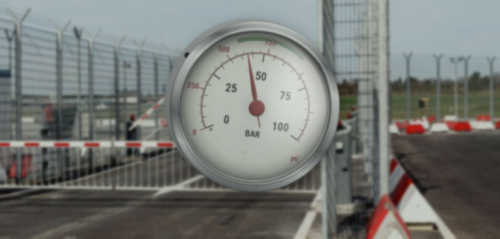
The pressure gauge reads 42.5 bar
